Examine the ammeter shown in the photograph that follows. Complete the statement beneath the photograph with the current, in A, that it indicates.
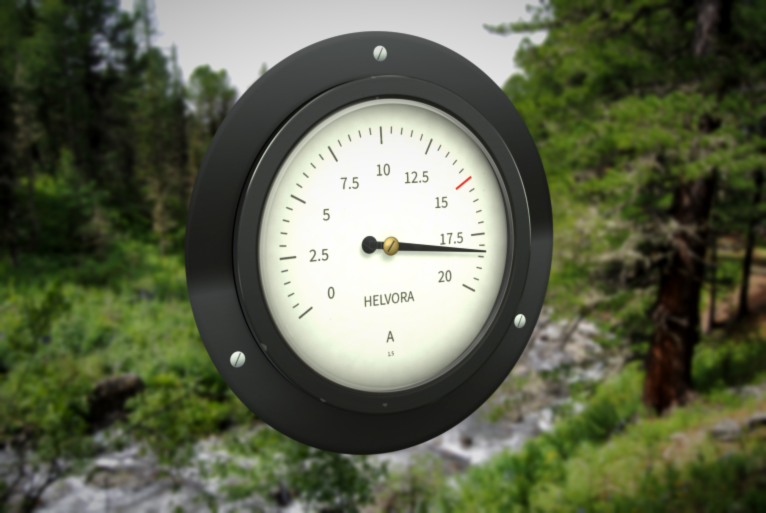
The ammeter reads 18.25 A
